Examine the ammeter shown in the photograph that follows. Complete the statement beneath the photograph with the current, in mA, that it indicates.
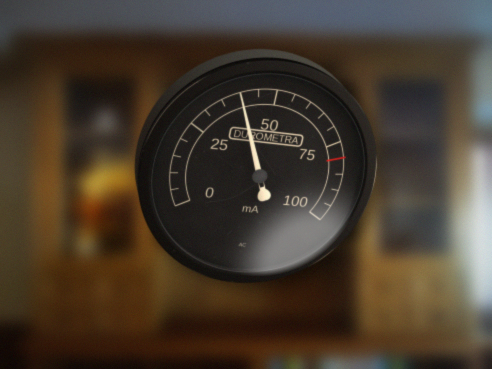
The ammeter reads 40 mA
